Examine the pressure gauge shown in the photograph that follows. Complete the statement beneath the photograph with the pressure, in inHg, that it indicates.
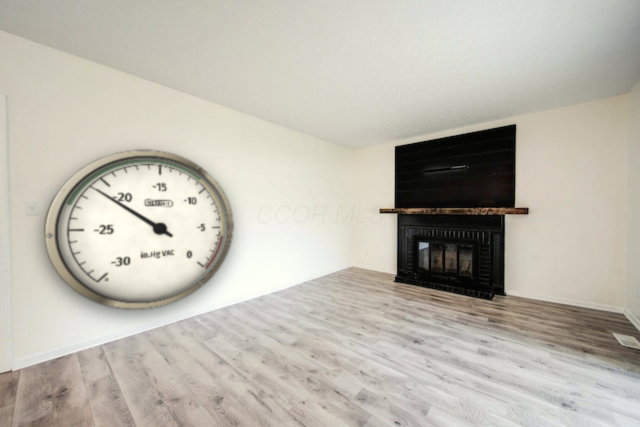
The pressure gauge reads -21 inHg
